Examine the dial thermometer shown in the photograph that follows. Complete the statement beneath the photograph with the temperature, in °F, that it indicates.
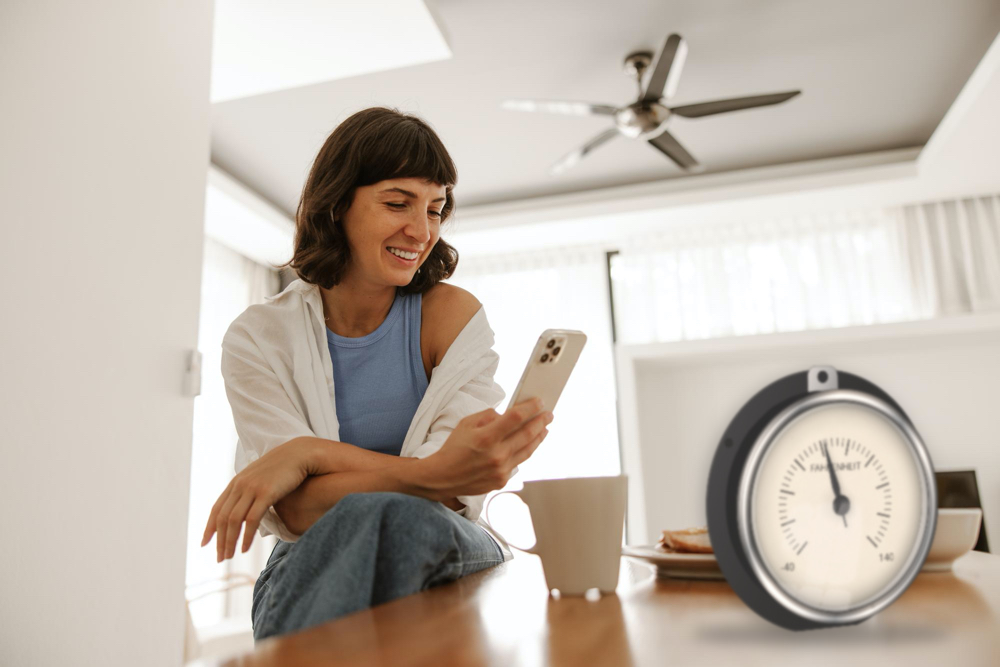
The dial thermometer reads 40 °F
